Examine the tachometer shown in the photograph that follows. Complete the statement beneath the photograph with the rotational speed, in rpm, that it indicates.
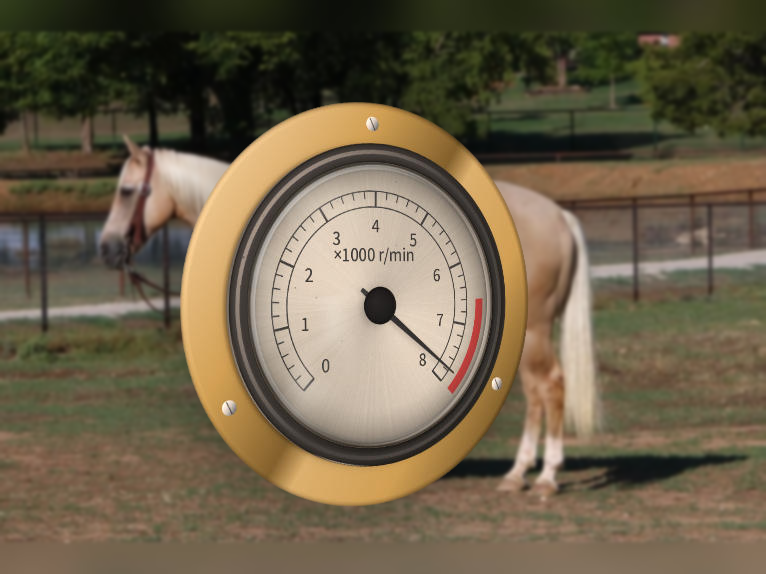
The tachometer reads 7800 rpm
